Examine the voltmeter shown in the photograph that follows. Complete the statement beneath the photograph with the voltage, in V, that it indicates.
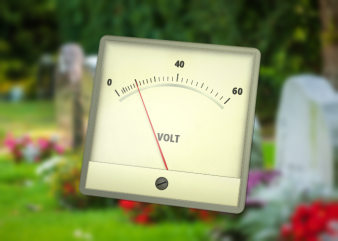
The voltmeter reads 20 V
